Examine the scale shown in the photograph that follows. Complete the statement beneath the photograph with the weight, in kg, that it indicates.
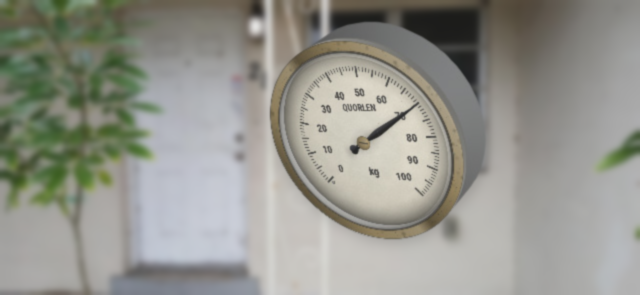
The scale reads 70 kg
